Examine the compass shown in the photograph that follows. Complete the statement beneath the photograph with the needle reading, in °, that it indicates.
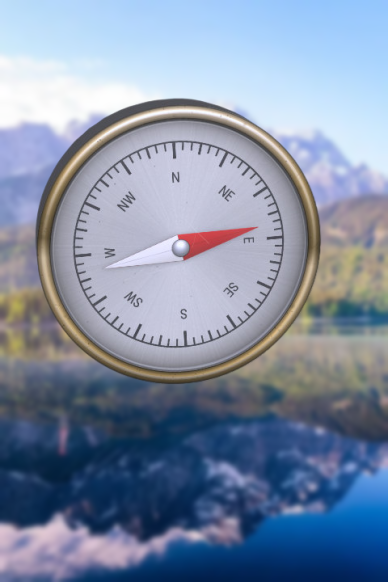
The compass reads 80 °
